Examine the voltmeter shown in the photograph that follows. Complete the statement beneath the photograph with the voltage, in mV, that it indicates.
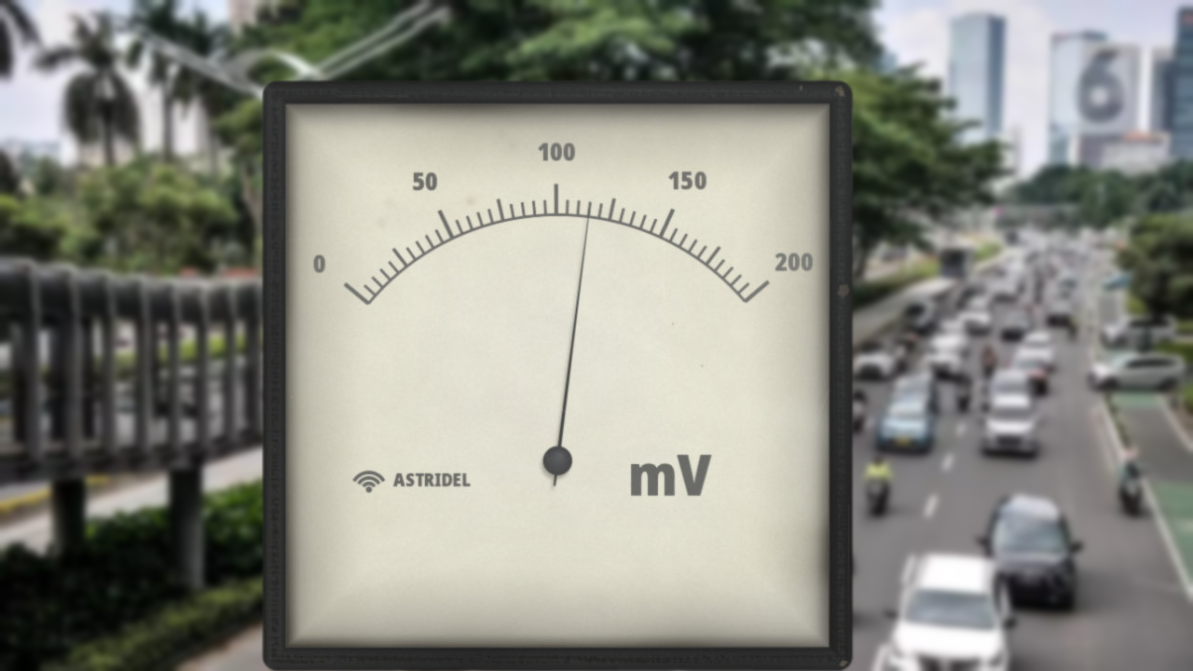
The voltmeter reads 115 mV
